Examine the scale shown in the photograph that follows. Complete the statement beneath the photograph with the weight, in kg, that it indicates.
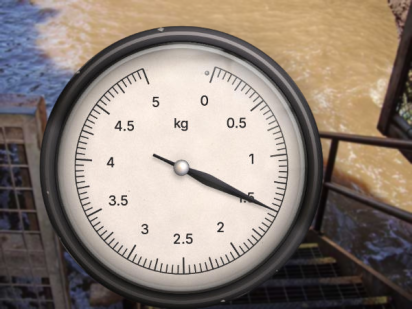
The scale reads 1.5 kg
